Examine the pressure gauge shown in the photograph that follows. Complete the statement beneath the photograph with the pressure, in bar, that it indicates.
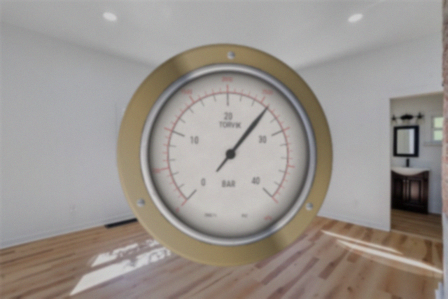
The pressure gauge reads 26 bar
